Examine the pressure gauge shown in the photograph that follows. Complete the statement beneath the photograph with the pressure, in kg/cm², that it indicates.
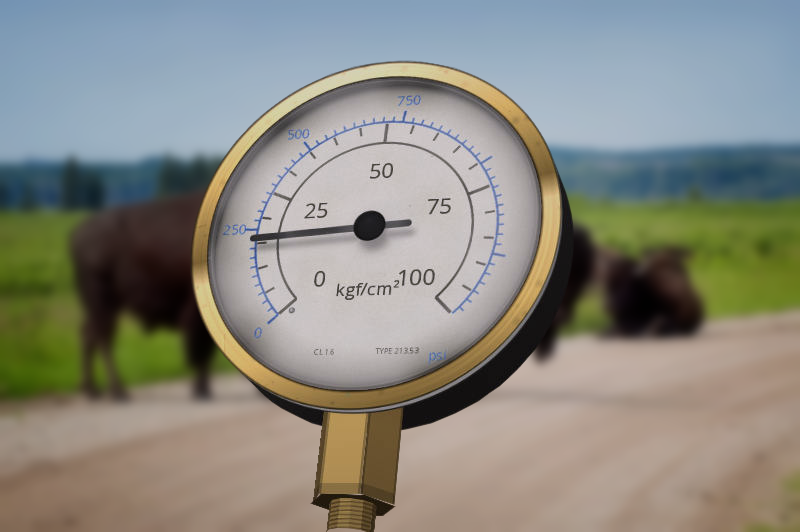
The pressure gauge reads 15 kg/cm²
